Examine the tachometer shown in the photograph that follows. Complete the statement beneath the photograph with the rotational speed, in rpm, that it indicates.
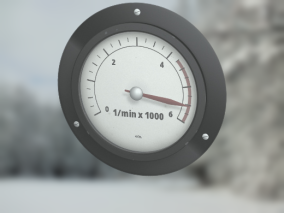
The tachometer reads 5500 rpm
